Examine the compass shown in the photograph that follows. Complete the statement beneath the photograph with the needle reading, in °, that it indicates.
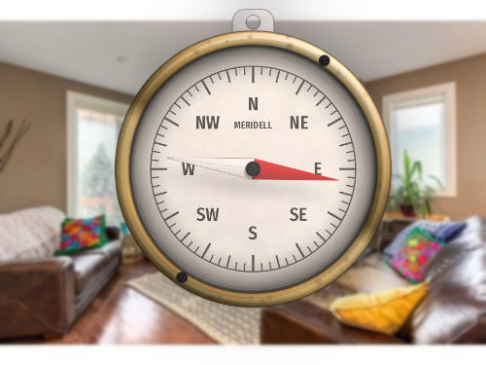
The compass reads 97.5 °
